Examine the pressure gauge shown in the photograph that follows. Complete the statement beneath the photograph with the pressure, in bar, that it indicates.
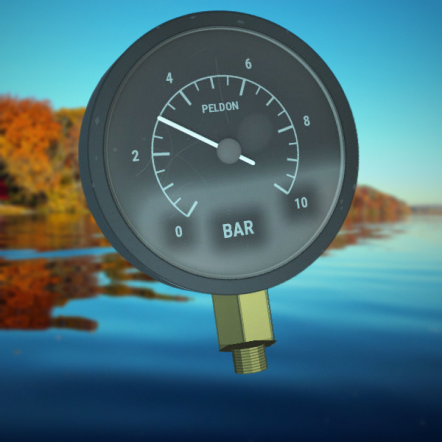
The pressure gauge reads 3 bar
